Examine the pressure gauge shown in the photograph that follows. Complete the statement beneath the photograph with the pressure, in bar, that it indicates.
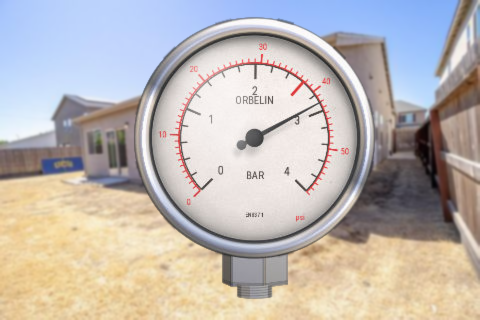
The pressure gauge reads 2.9 bar
